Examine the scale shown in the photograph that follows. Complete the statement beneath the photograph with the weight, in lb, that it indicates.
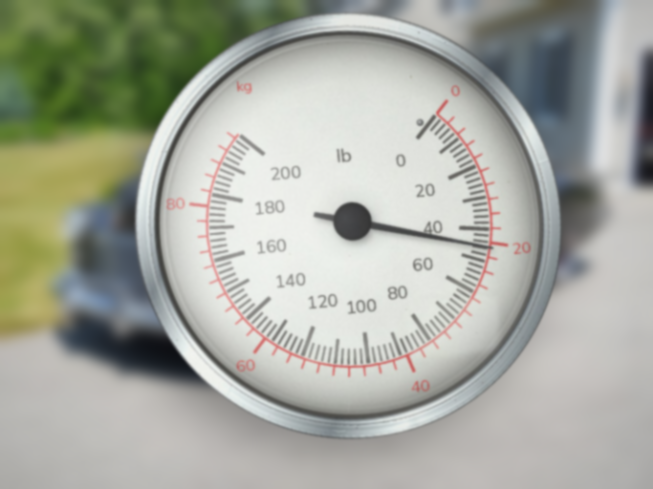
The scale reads 46 lb
